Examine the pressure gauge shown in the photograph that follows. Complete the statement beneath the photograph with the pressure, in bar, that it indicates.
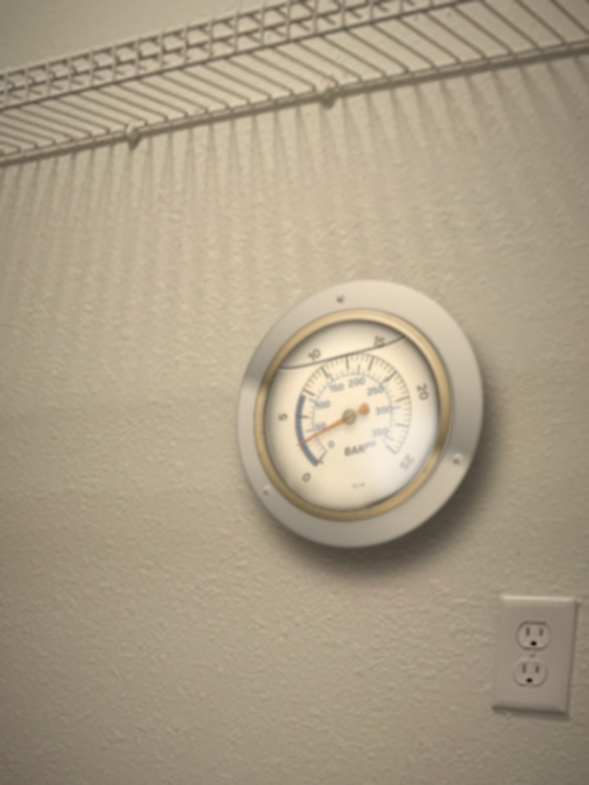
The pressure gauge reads 2.5 bar
